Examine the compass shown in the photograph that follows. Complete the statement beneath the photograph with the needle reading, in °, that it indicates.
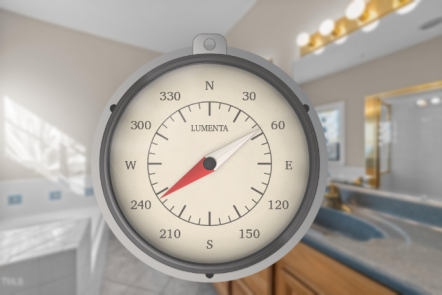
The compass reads 235 °
